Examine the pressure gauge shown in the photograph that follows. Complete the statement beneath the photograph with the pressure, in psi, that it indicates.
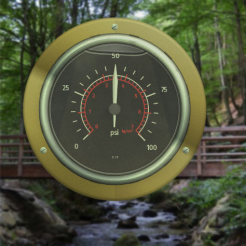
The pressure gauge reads 50 psi
